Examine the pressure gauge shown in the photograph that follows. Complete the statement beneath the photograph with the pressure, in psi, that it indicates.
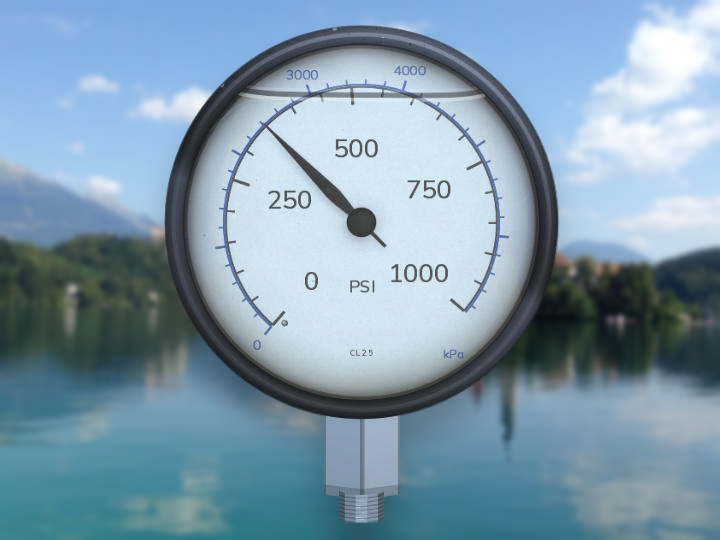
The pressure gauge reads 350 psi
